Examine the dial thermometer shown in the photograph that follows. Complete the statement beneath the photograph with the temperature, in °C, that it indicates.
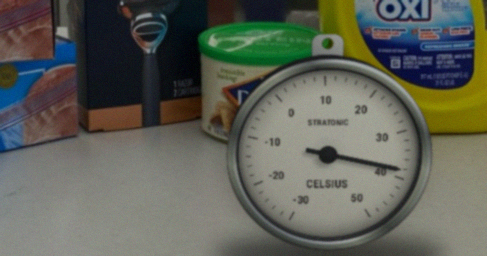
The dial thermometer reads 38 °C
